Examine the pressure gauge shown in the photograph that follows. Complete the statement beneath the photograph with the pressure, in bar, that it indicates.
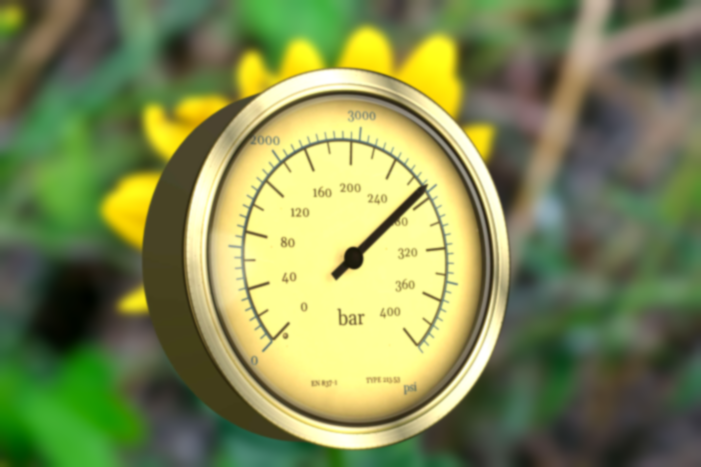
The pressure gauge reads 270 bar
